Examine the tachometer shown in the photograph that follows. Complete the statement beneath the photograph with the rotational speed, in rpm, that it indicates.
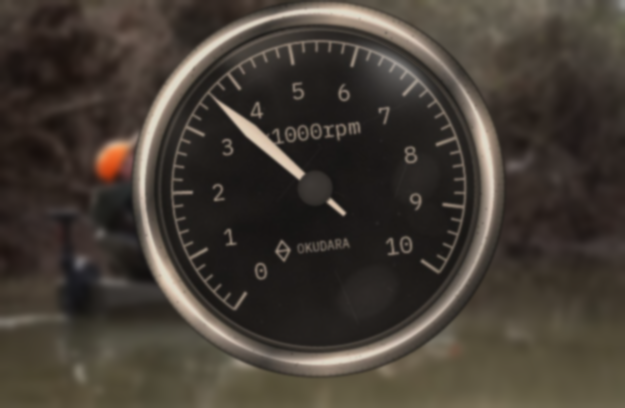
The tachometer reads 3600 rpm
